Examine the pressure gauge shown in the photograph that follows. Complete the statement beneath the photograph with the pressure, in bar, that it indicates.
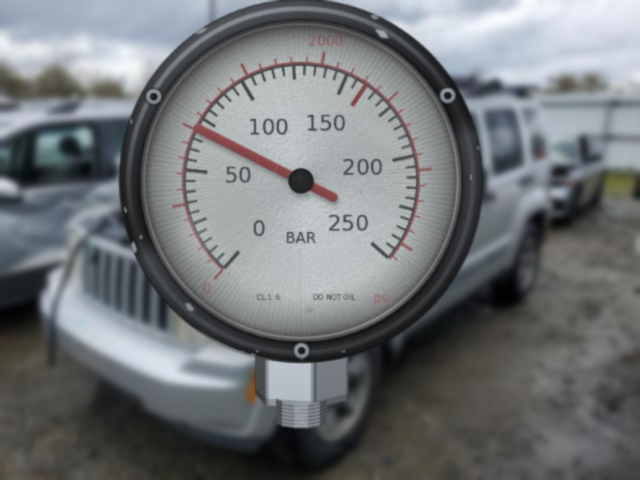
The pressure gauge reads 70 bar
